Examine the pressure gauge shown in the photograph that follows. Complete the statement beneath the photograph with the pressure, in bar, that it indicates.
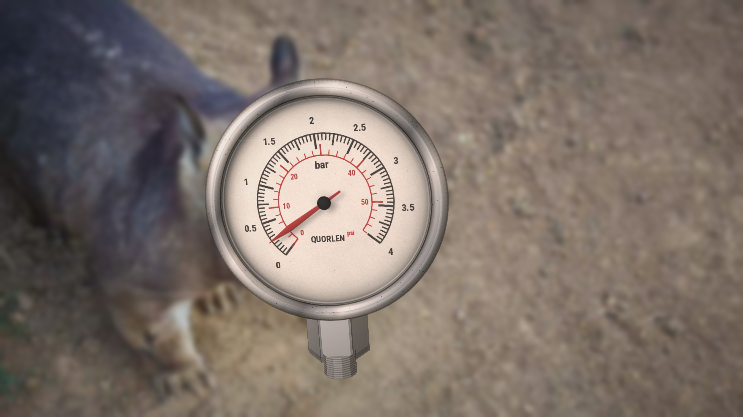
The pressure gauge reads 0.25 bar
